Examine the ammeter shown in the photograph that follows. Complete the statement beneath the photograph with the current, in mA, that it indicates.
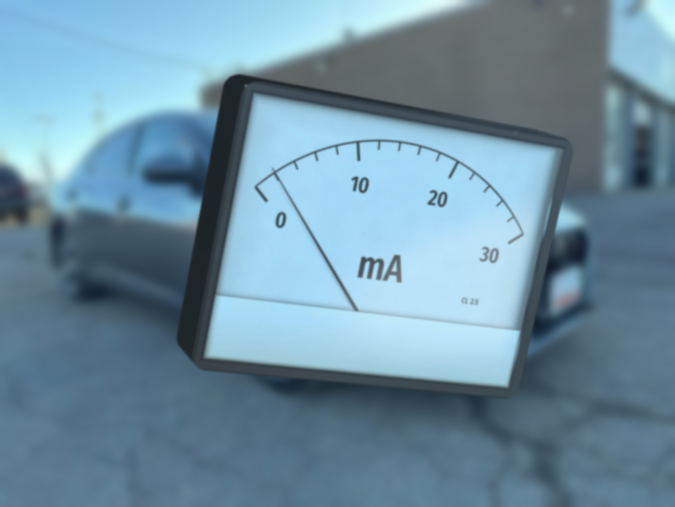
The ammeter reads 2 mA
